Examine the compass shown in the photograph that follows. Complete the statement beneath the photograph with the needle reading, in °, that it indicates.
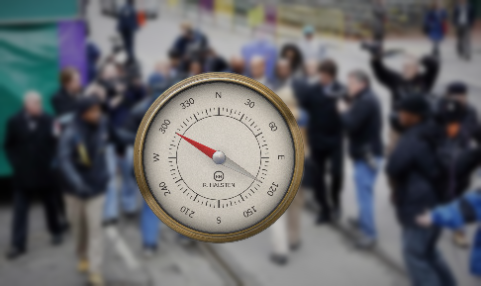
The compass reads 300 °
